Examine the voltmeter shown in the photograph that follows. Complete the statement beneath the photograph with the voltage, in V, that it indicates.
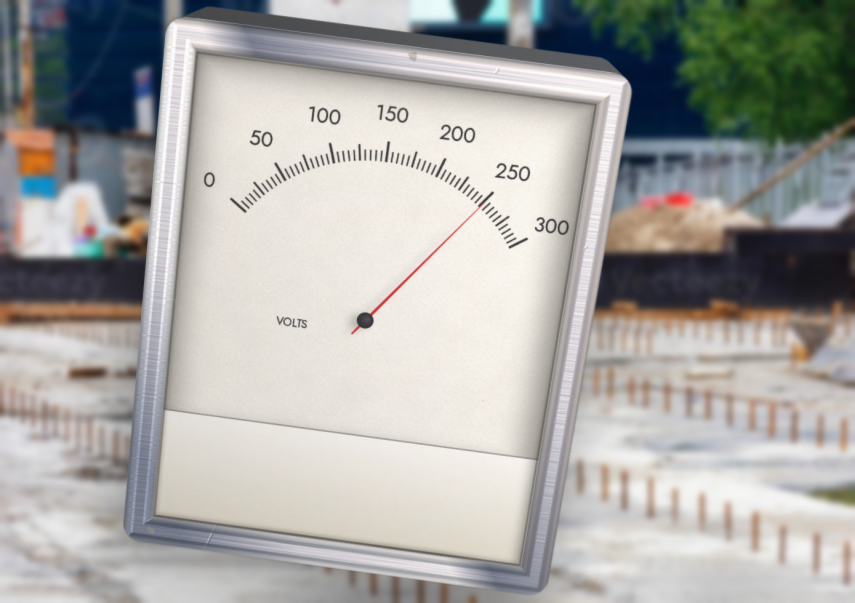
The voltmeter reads 250 V
